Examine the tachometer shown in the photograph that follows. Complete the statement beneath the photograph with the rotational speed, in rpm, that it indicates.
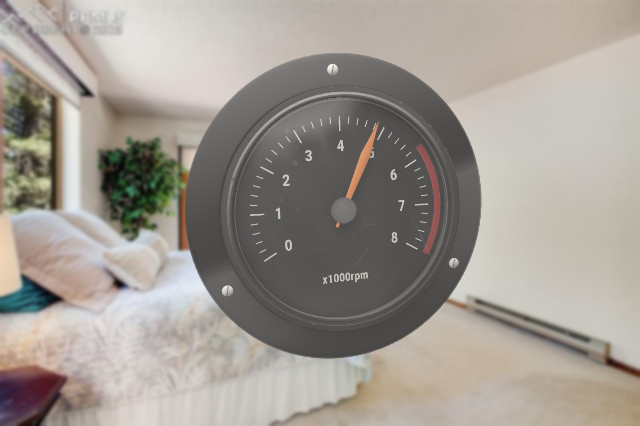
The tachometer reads 4800 rpm
